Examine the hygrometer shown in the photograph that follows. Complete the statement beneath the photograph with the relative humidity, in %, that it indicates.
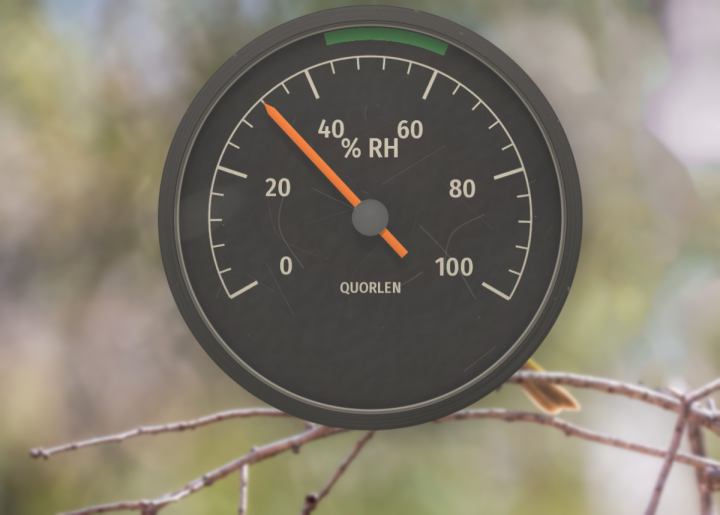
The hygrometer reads 32 %
